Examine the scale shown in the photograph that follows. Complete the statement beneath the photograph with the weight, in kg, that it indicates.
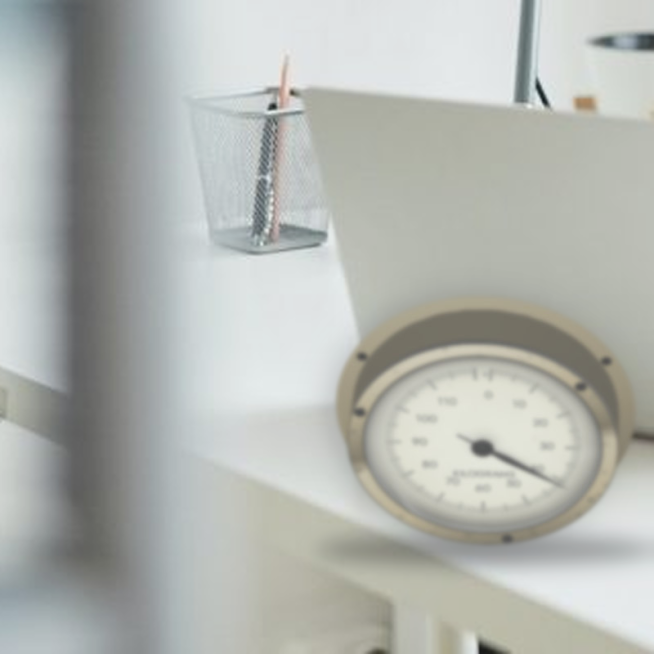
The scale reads 40 kg
